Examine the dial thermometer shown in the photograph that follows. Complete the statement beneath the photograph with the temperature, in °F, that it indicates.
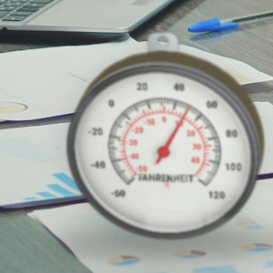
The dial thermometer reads 50 °F
